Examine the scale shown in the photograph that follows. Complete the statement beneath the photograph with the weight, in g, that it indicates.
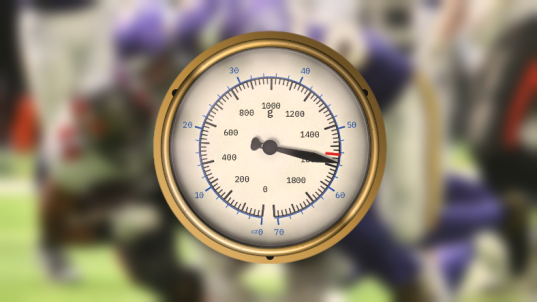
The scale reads 1580 g
